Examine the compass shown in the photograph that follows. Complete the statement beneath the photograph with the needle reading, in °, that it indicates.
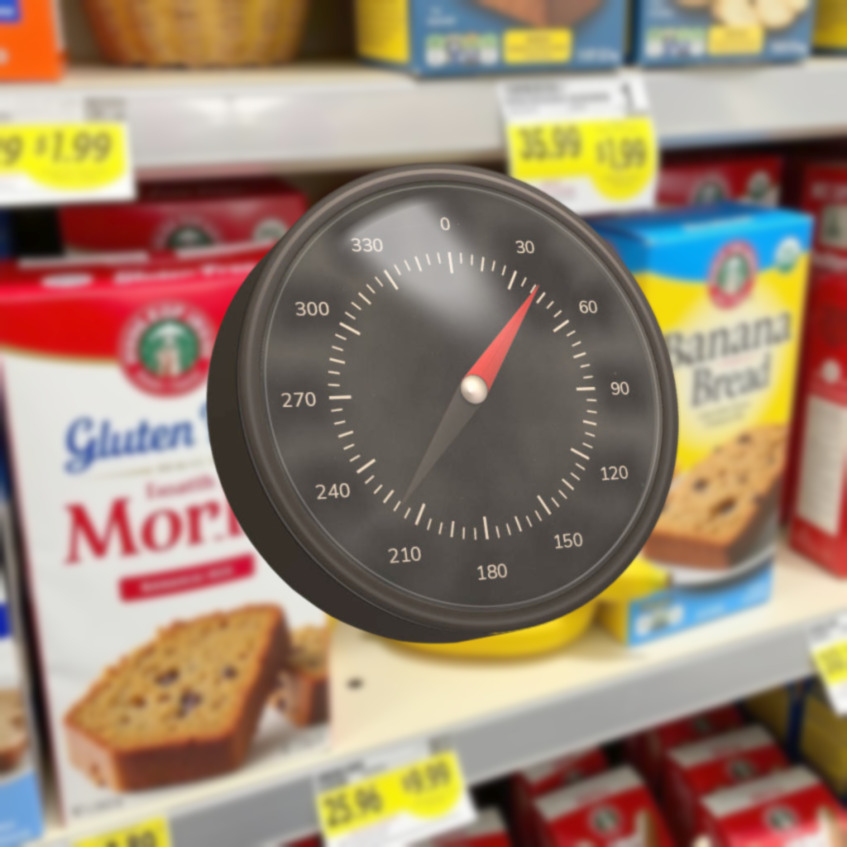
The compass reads 40 °
